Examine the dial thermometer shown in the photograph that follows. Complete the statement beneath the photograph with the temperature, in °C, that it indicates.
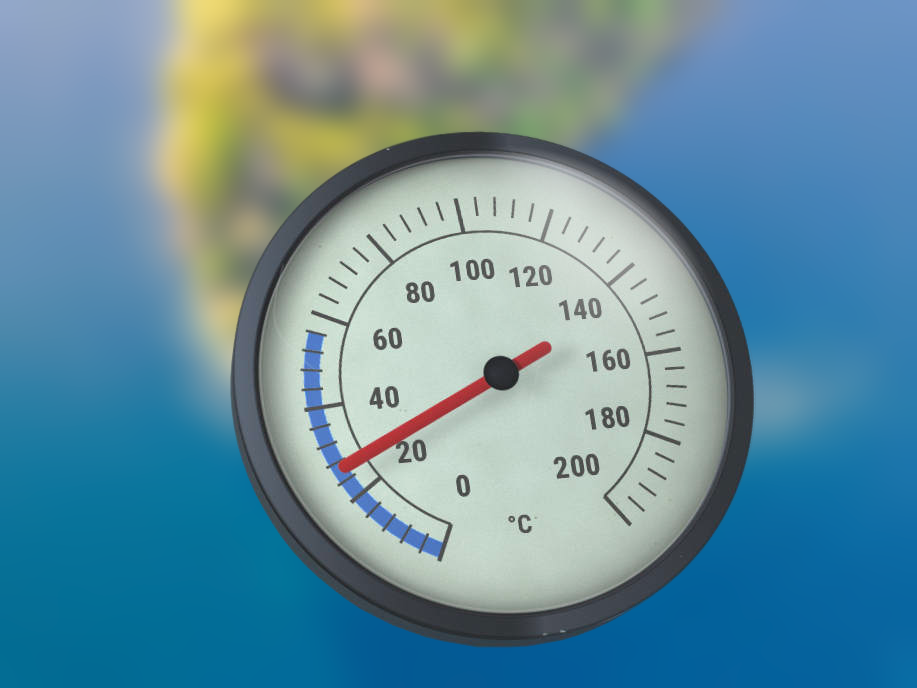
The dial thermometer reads 26 °C
